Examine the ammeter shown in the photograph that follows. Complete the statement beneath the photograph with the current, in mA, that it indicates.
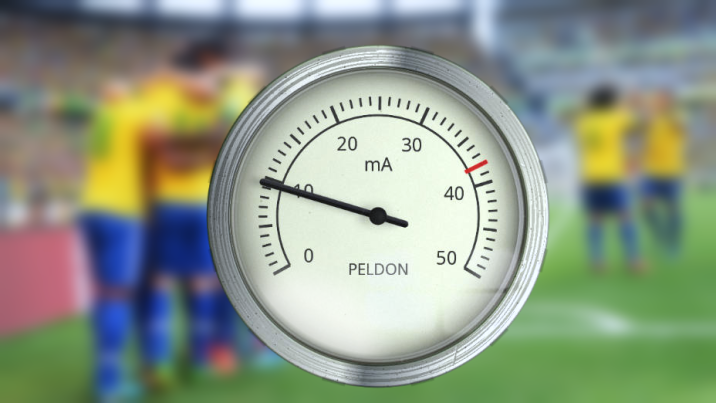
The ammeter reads 9.5 mA
